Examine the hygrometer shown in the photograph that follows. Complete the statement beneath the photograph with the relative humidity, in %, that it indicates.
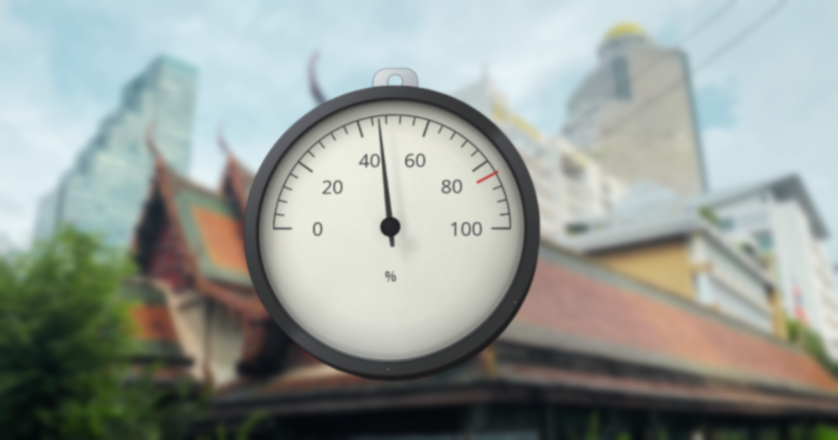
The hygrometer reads 46 %
